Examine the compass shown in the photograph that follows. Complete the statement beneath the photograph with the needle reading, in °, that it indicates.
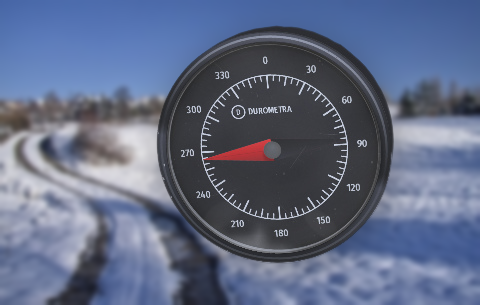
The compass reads 265 °
